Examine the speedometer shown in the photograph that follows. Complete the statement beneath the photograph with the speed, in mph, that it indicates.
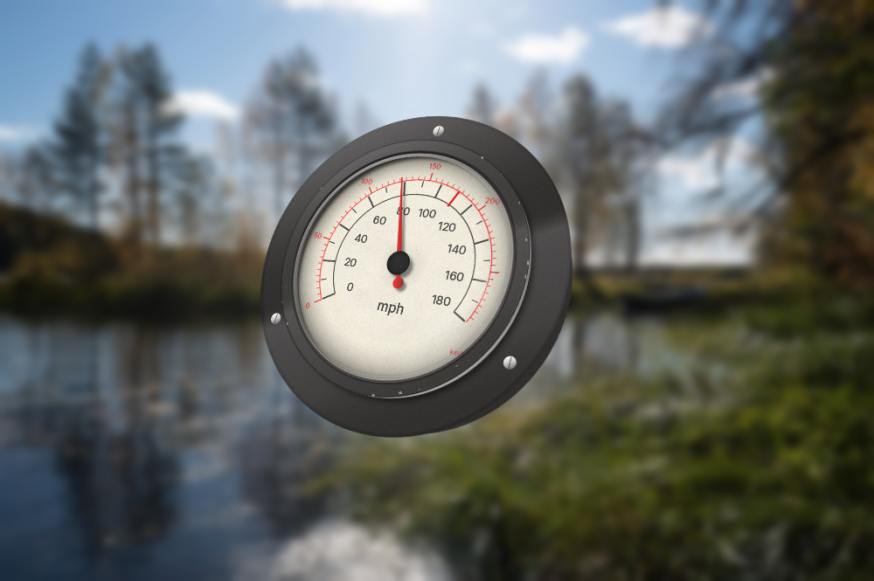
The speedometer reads 80 mph
